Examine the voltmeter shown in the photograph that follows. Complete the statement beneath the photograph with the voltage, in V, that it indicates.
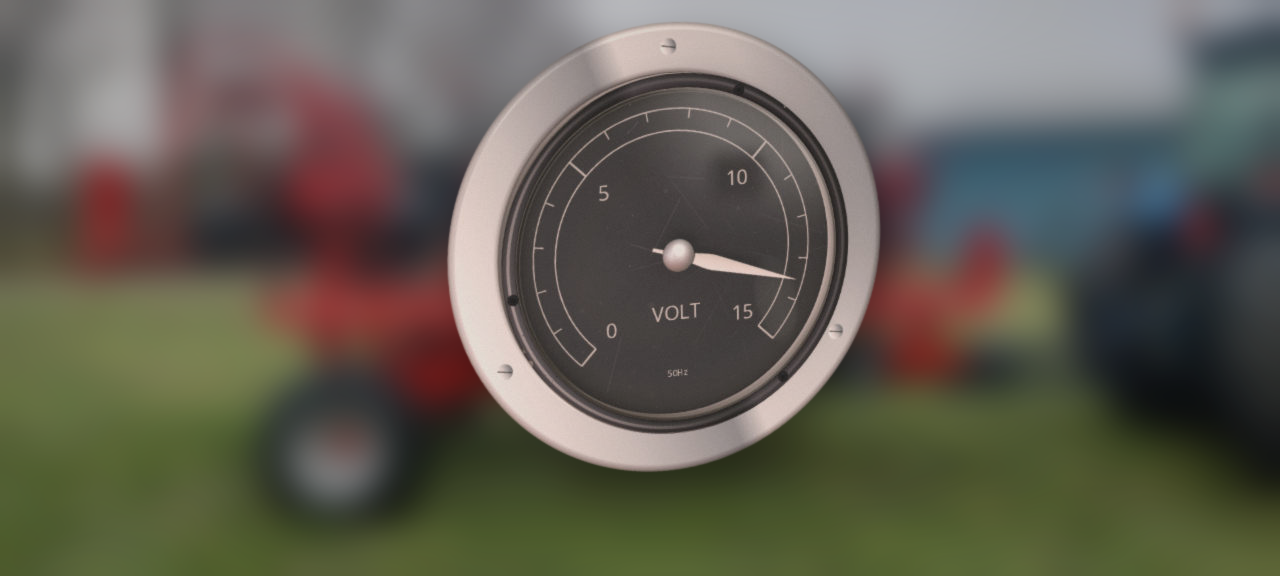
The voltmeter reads 13.5 V
